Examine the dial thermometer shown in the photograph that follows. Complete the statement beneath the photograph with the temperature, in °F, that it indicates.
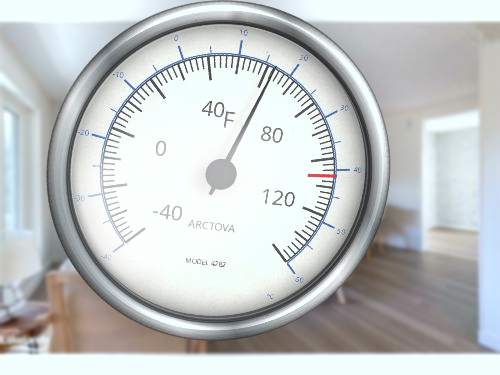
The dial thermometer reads 62 °F
